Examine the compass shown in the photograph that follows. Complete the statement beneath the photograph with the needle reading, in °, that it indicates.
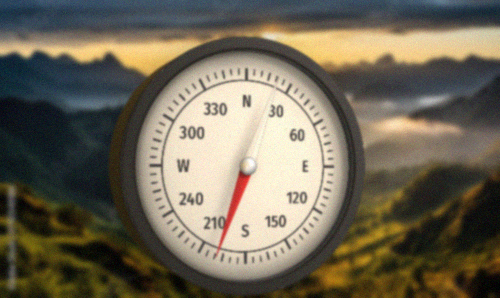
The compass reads 200 °
